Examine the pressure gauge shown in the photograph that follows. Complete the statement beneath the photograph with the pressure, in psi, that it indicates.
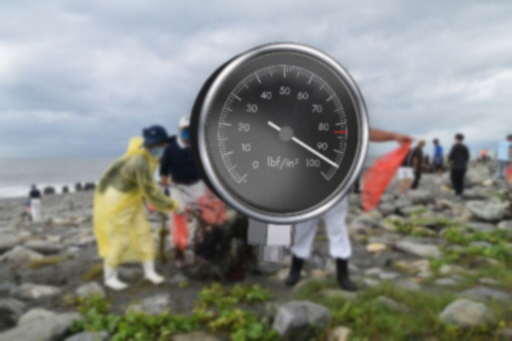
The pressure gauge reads 95 psi
